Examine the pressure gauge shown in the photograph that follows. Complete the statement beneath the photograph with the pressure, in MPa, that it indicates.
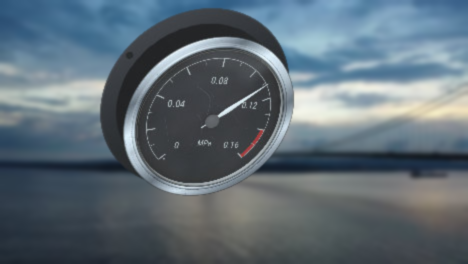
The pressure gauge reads 0.11 MPa
